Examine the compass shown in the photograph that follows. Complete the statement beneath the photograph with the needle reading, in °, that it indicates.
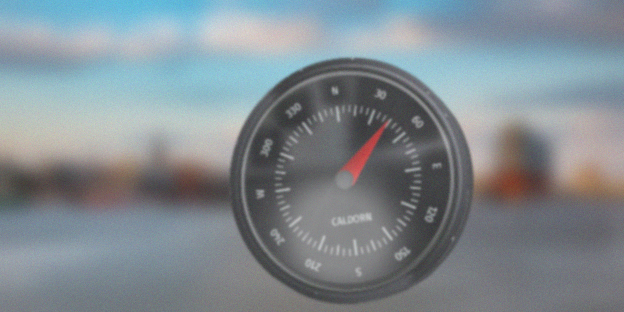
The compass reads 45 °
